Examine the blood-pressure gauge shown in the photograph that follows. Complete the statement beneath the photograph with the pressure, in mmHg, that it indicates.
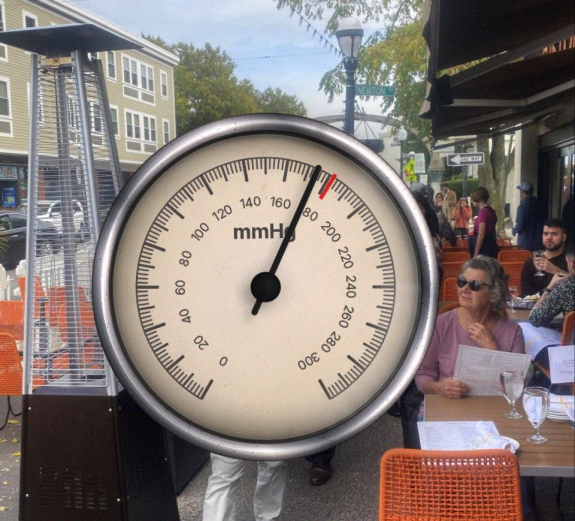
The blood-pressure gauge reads 174 mmHg
